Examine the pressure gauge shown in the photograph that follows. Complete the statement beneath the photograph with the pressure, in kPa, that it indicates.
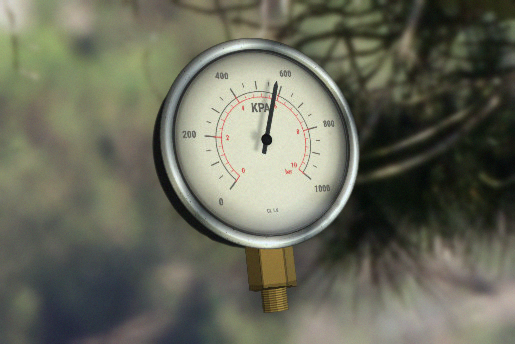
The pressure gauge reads 575 kPa
